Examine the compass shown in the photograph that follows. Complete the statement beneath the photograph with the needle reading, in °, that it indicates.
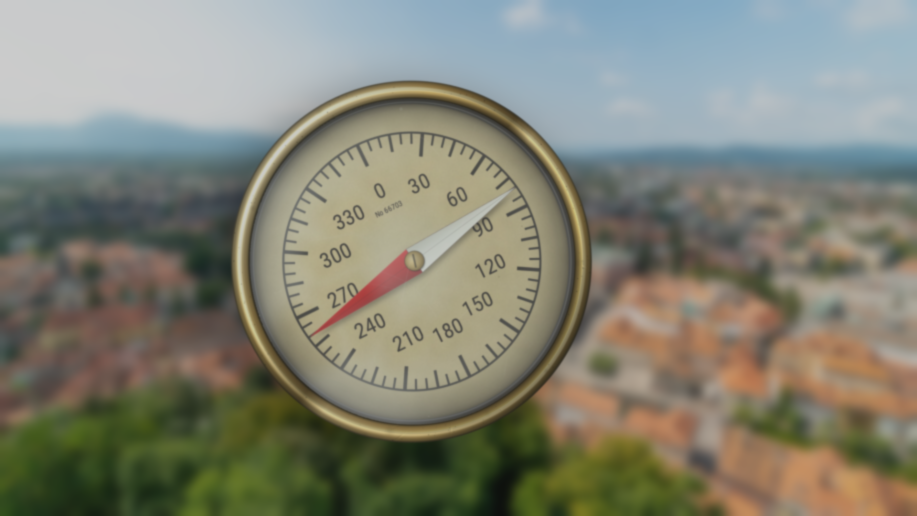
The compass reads 260 °
